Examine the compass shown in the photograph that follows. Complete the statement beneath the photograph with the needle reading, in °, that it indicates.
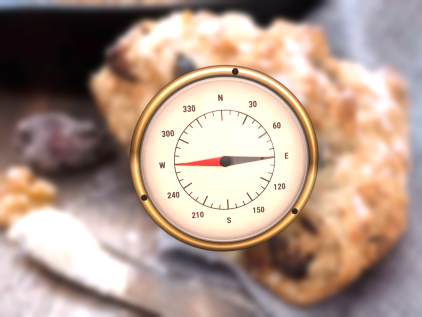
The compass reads 270 °
